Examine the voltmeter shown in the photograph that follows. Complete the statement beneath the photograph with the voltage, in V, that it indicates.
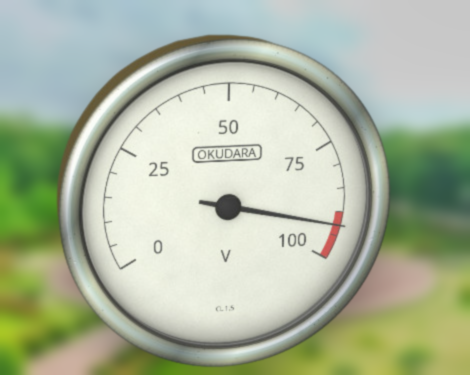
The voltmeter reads 92.5 V
